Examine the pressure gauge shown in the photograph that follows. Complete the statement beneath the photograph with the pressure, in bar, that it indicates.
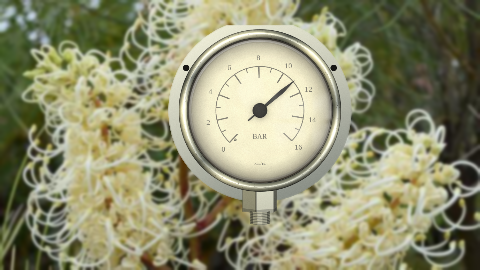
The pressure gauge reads 11 bar
